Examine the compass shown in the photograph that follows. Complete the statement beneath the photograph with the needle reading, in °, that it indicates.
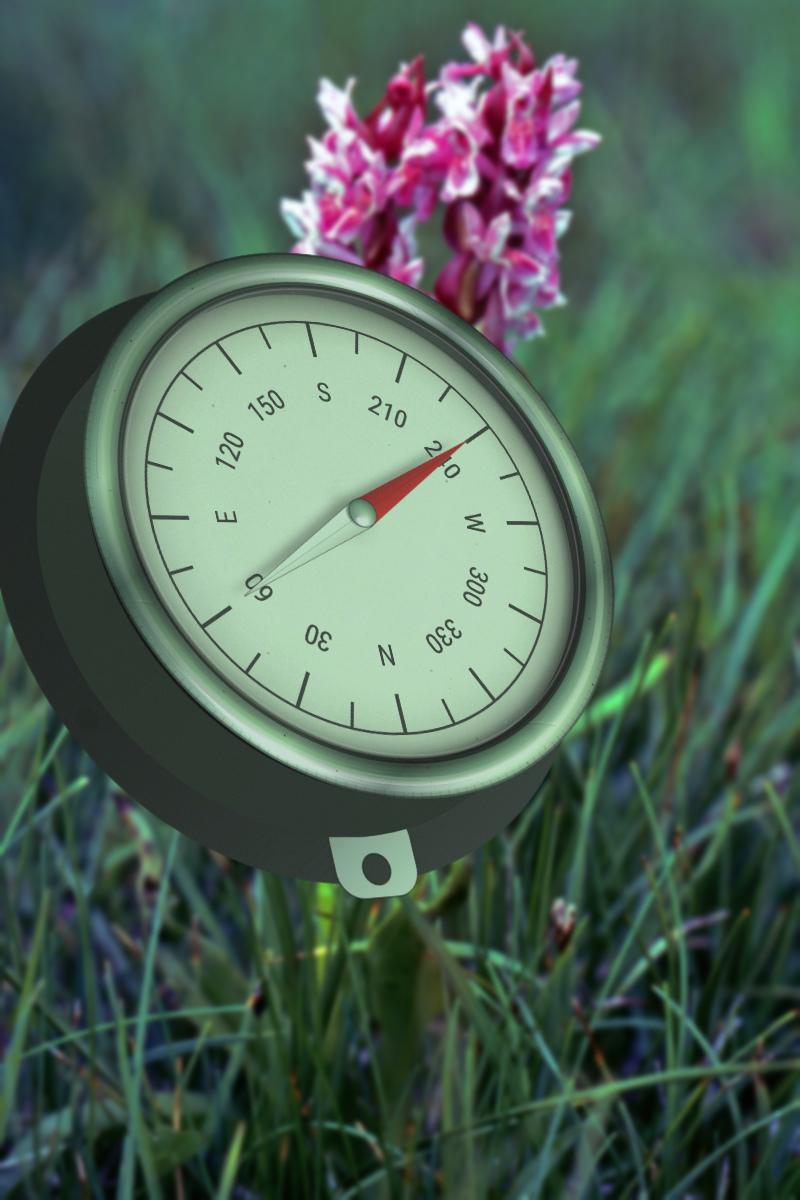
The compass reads 240 °
